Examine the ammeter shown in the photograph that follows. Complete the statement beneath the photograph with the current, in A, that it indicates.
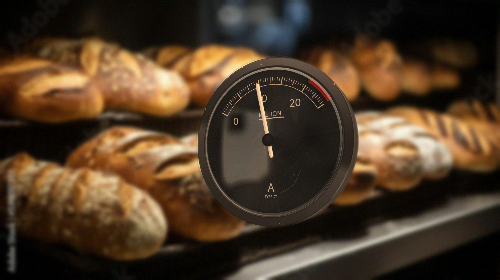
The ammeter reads 10 A
